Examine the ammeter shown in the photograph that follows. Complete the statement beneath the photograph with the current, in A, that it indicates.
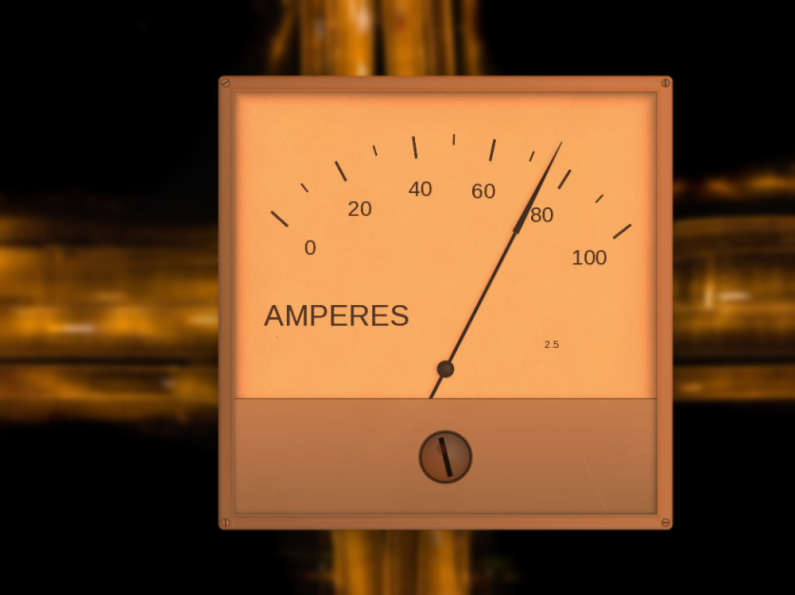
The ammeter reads 75 A
